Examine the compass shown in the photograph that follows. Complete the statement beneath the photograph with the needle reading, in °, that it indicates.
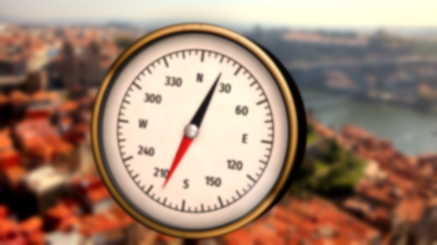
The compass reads 200 °
